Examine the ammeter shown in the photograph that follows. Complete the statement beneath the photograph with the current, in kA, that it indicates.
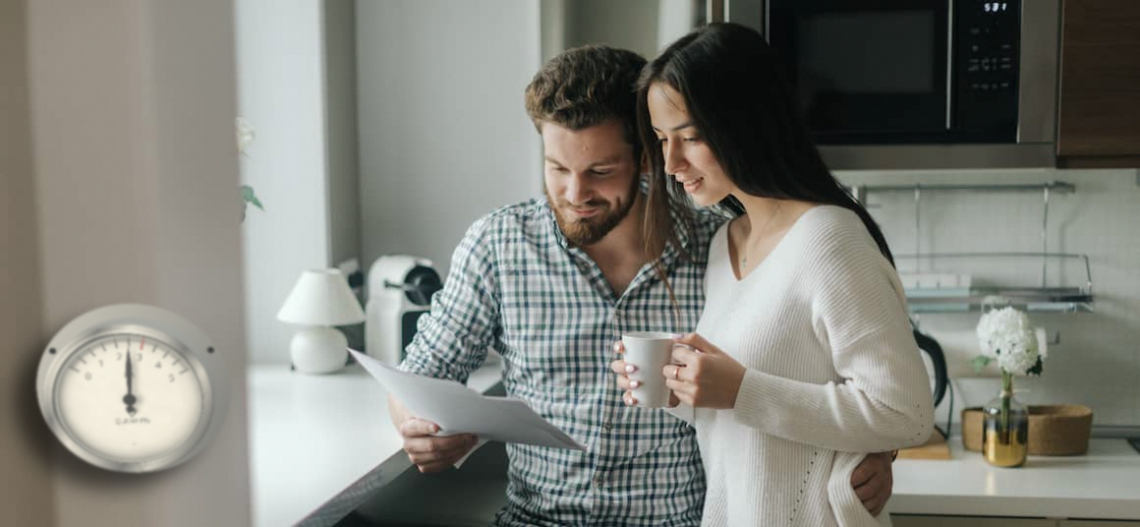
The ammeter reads 2.5 kA
